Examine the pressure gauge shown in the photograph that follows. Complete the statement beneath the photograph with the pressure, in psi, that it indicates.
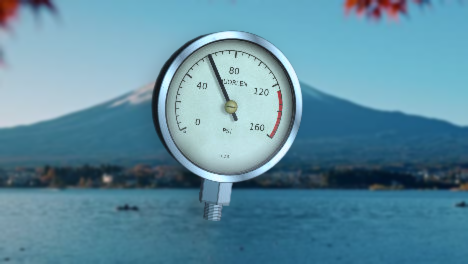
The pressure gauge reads 60 psi
